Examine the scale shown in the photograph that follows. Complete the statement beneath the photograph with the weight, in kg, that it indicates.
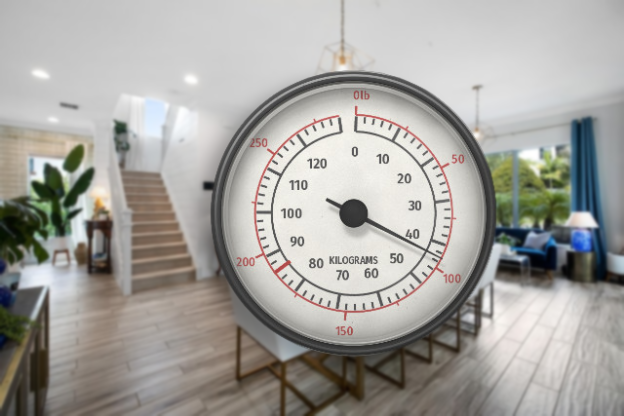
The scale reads 43 kg
